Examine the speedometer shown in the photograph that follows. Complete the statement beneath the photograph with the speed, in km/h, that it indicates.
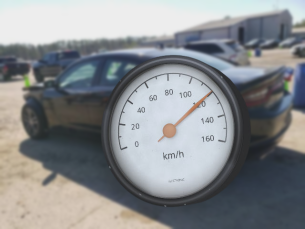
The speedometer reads 120 km/h
